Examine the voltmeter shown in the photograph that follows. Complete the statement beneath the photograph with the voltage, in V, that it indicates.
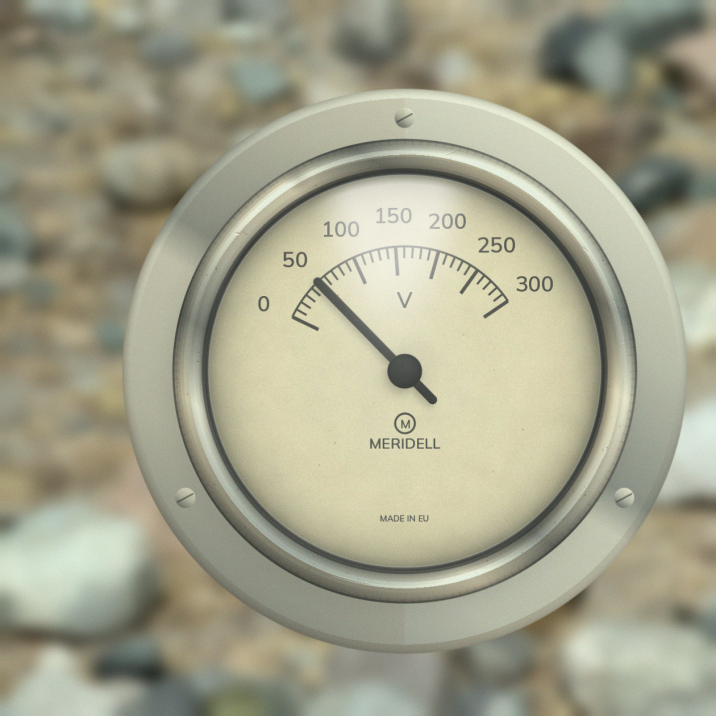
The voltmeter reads 50 V
